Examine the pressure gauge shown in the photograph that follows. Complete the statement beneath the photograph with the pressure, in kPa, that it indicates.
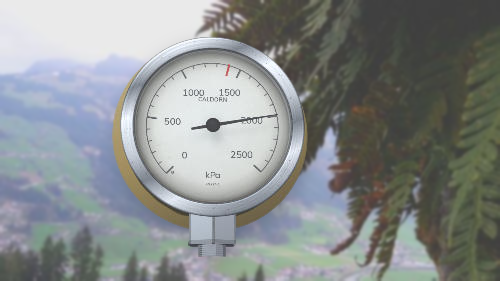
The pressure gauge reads 2000 kPa
